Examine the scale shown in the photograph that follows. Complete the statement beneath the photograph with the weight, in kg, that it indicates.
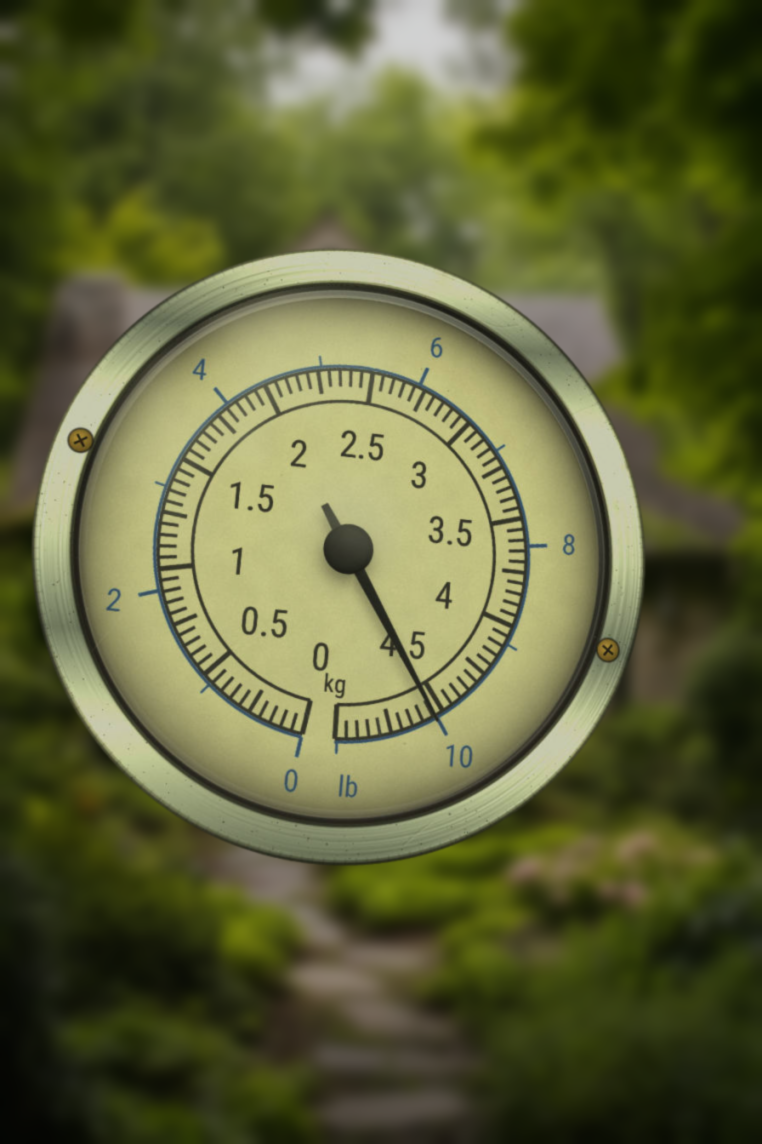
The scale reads 4.55 kg
